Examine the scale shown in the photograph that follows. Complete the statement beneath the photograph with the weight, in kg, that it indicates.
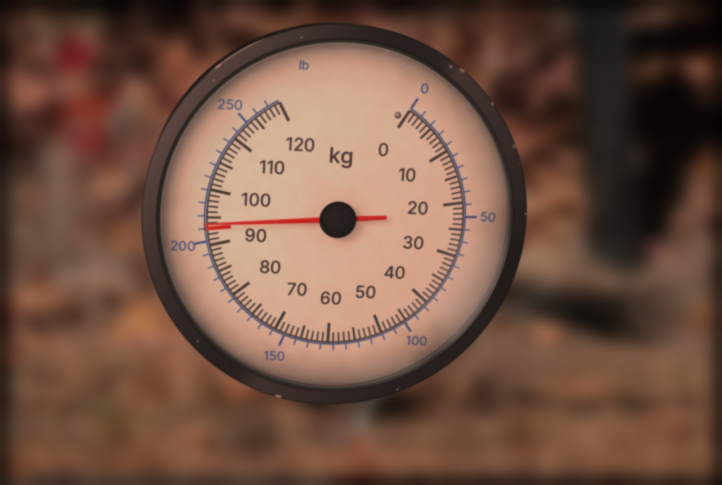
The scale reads 94 kg
